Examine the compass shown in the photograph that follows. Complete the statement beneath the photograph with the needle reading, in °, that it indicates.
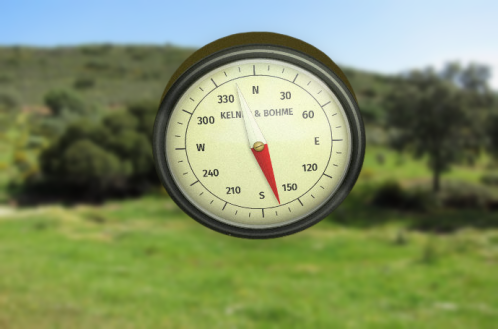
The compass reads 165 °
